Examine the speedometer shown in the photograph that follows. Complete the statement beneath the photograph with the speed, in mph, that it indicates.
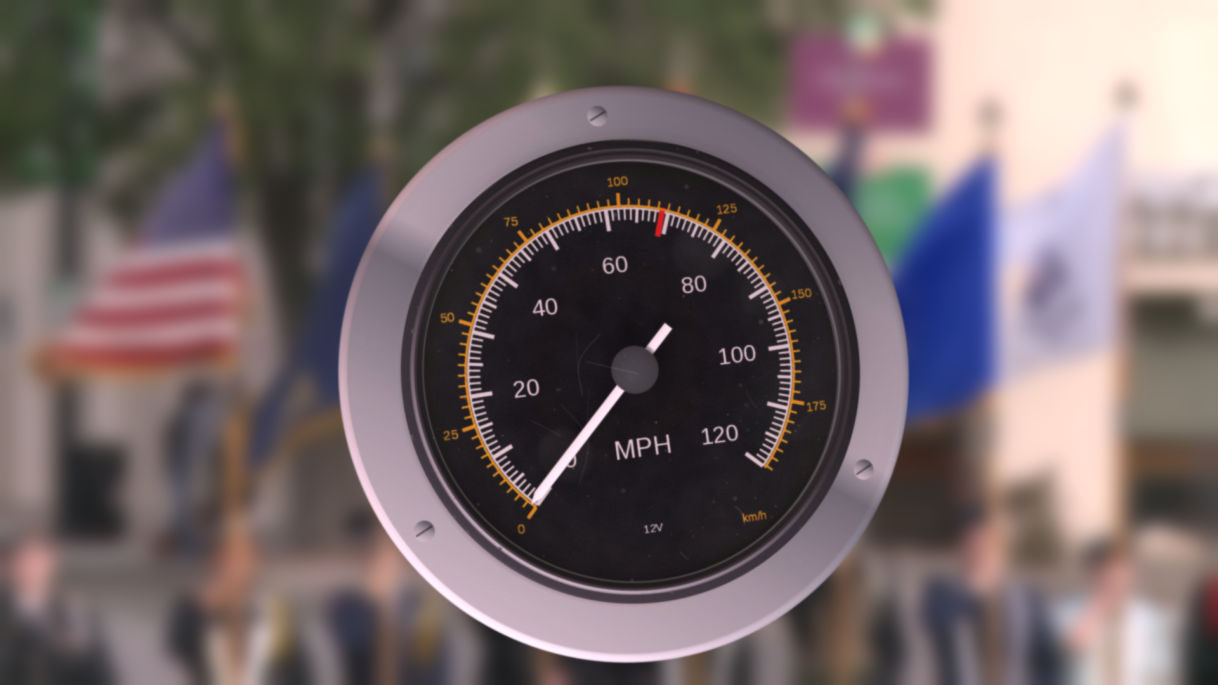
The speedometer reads 1 mph
